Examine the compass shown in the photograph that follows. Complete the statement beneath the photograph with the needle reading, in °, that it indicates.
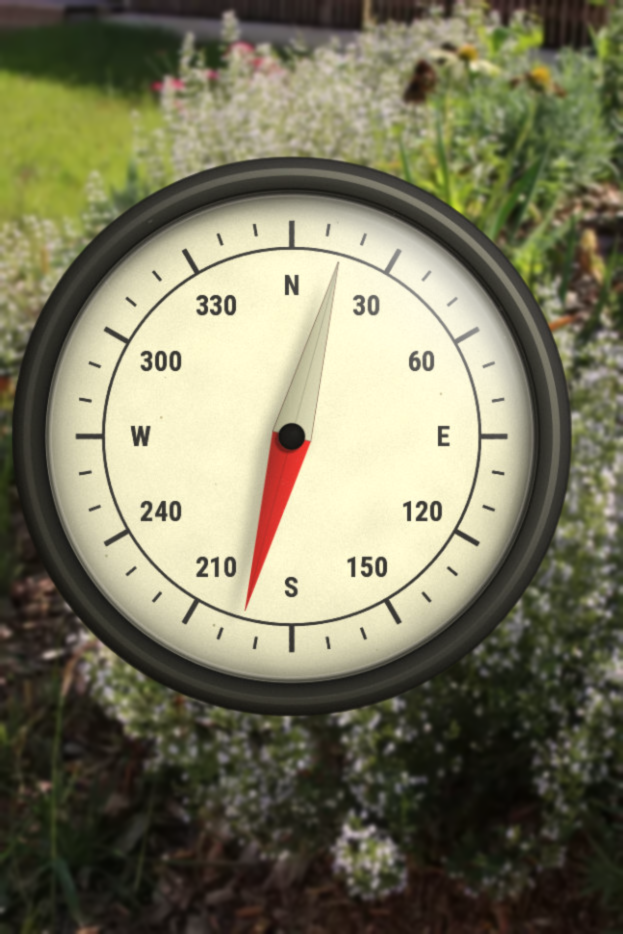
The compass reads 195 °
